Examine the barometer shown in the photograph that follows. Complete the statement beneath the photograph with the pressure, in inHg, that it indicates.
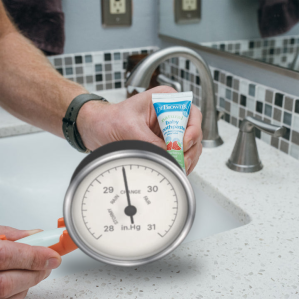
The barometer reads 29.4 inHg
